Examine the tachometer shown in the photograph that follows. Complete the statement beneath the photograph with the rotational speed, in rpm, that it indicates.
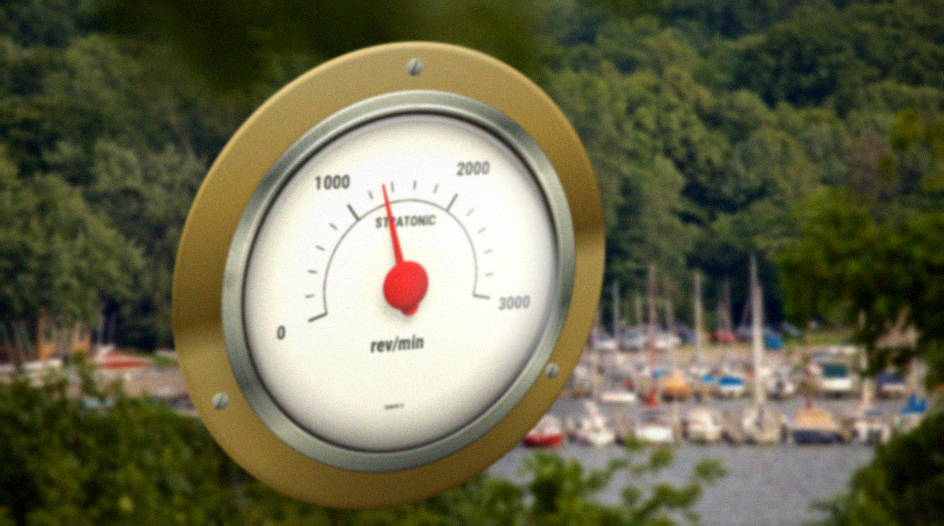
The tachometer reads 1300 rpm
